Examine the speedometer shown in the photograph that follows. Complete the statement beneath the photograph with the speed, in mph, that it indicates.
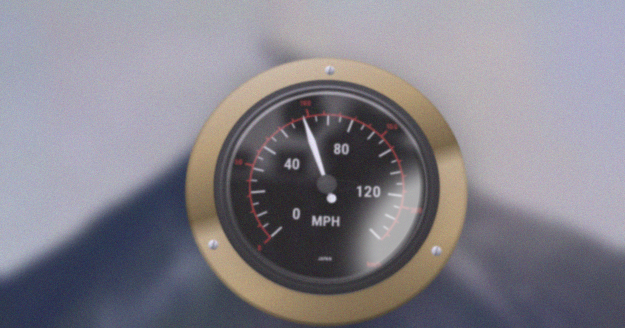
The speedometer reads 60 mph
